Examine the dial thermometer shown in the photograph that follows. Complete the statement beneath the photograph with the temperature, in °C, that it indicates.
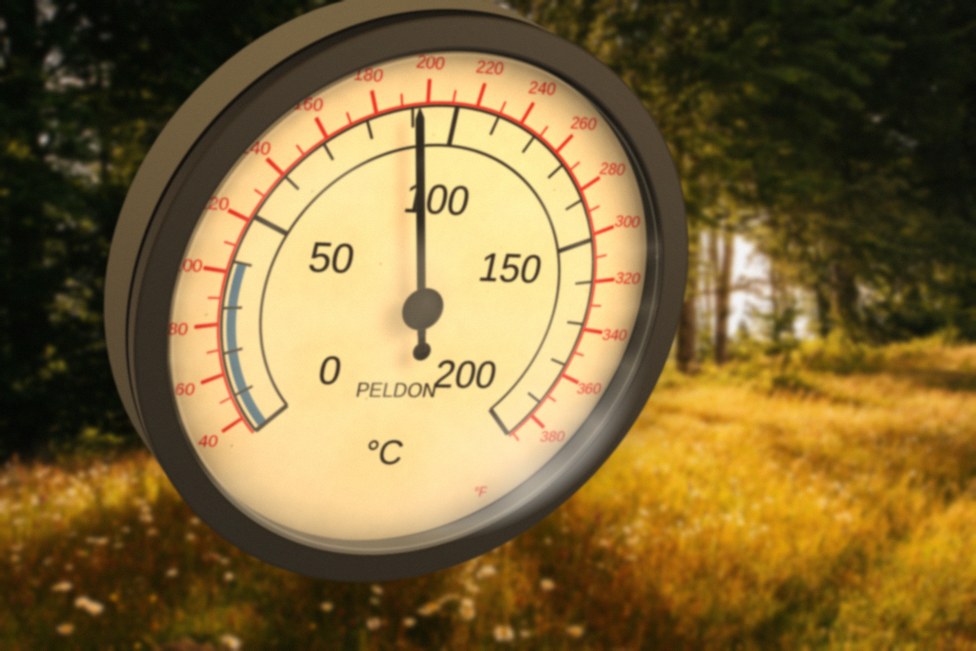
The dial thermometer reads 90 °C
